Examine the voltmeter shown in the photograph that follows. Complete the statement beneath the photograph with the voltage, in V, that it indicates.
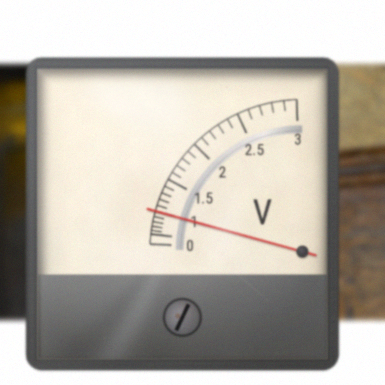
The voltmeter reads 1 V
